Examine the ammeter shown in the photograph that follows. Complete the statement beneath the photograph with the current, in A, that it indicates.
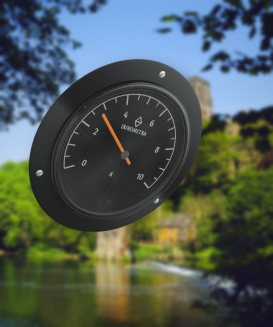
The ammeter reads 2.75 A
